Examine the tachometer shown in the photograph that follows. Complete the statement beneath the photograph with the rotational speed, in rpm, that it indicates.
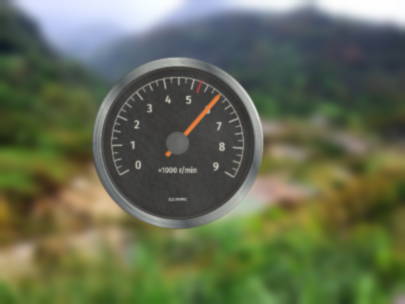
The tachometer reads 6000 rpm
